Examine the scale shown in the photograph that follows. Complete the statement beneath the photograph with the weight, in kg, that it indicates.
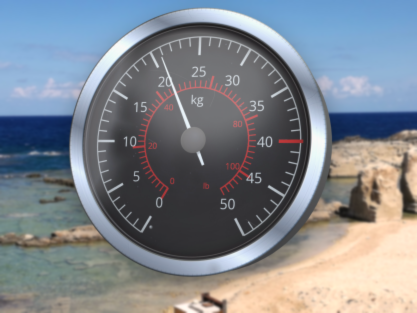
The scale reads 21 kg
